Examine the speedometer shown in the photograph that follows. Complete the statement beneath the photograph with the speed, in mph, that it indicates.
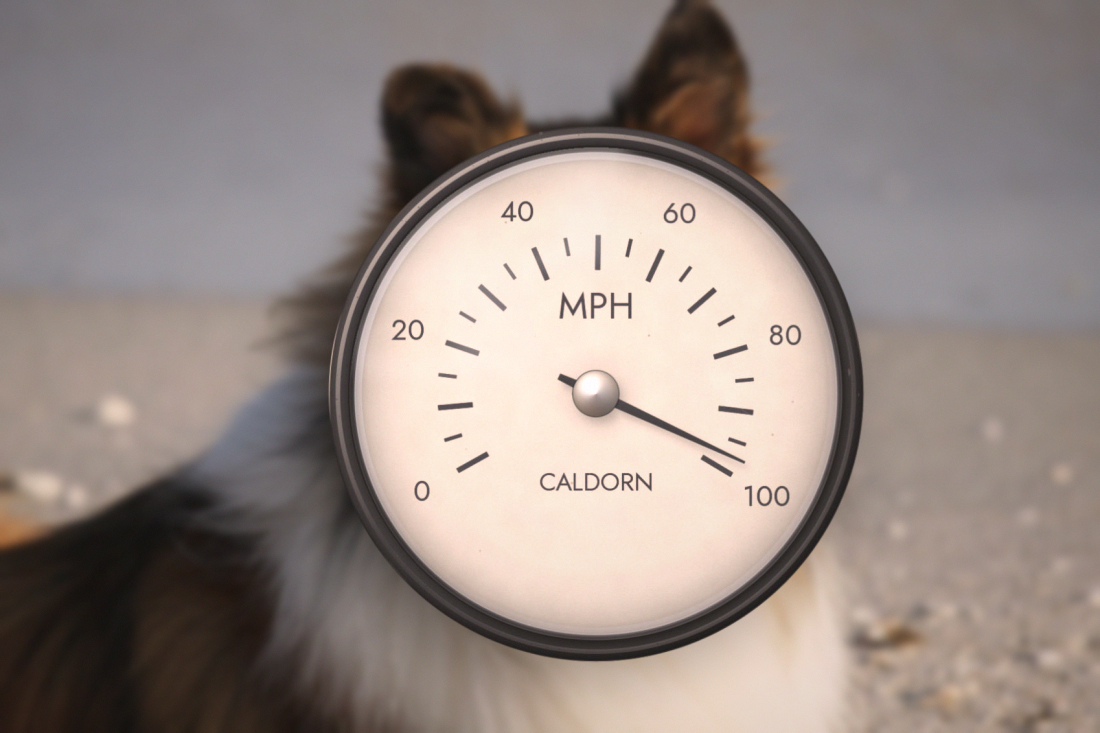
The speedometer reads 97.5 mph
